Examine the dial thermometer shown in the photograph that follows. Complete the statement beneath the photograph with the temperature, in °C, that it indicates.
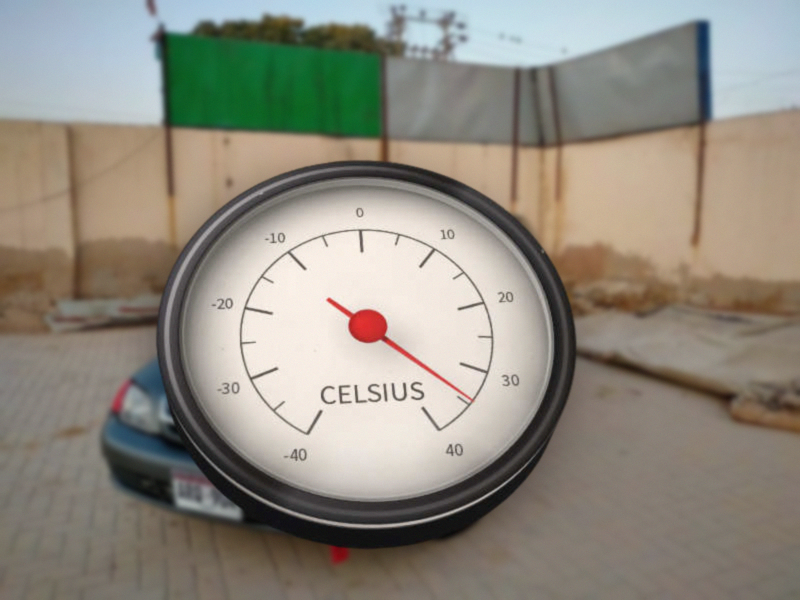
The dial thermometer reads 35 °C
